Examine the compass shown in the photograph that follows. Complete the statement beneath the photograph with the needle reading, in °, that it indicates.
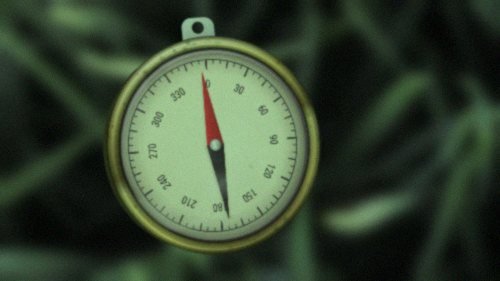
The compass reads 355 °
